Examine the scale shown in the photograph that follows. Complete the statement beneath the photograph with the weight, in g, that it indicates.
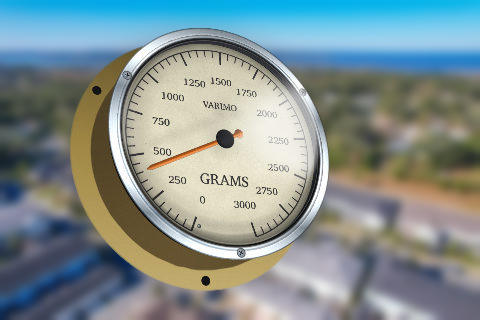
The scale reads 400 g
